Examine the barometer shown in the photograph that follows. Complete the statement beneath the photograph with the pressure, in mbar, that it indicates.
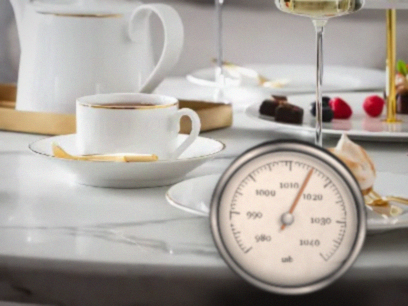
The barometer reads 1015 mbar
